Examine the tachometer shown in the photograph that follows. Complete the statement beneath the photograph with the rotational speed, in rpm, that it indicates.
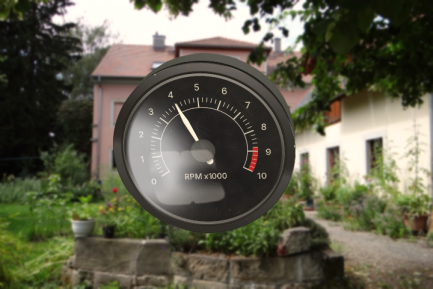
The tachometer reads 4000 rpm
